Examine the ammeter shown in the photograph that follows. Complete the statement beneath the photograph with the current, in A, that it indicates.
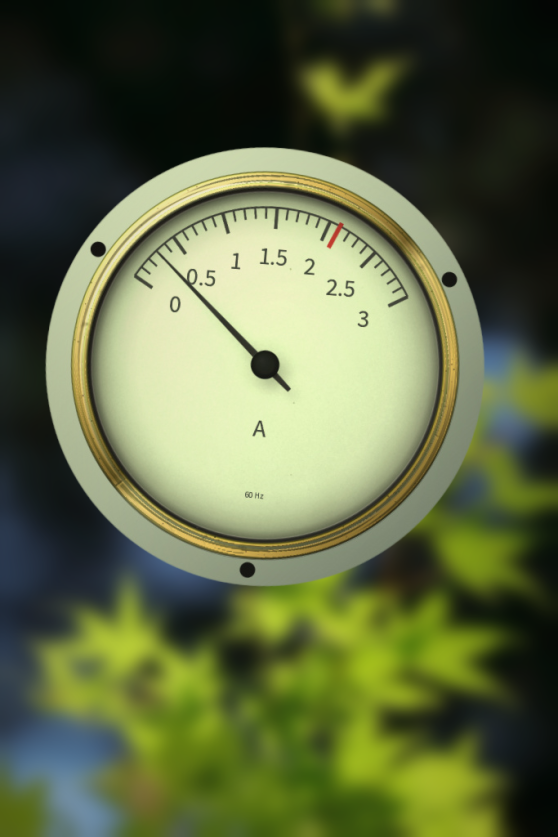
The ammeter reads 0.3 A
